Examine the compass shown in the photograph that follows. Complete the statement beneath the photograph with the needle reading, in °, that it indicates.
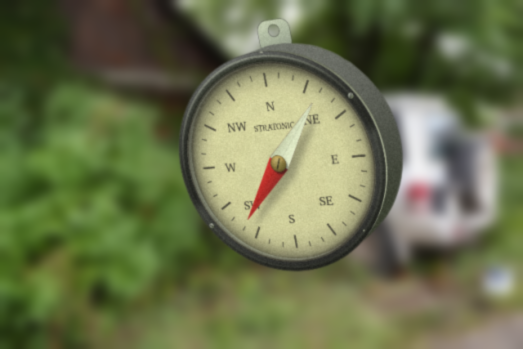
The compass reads 220 °
